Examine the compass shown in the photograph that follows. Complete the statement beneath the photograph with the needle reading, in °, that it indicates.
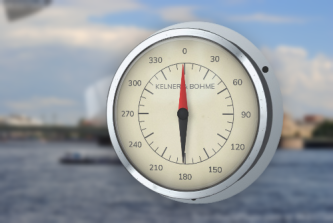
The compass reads 0 °
